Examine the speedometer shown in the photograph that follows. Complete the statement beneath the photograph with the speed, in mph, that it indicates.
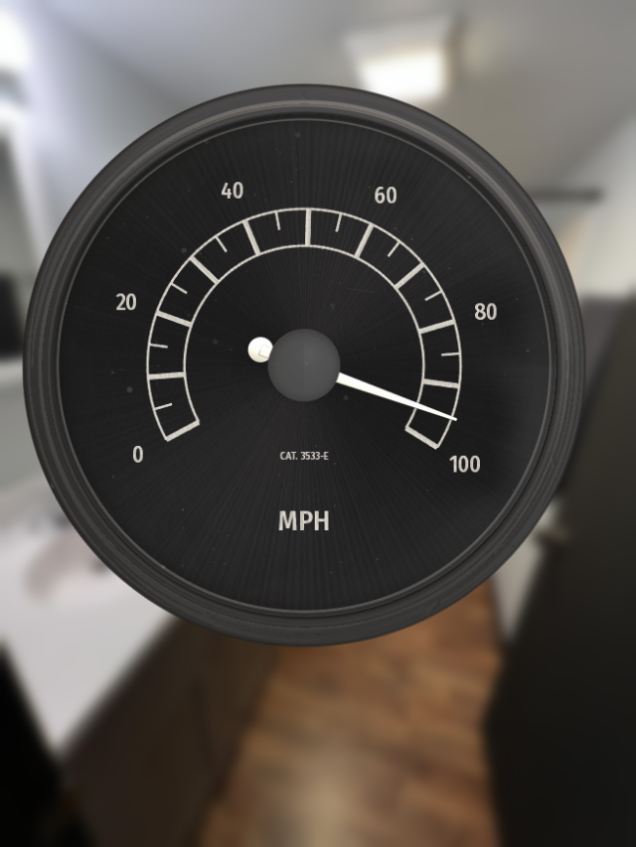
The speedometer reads 95 mph
